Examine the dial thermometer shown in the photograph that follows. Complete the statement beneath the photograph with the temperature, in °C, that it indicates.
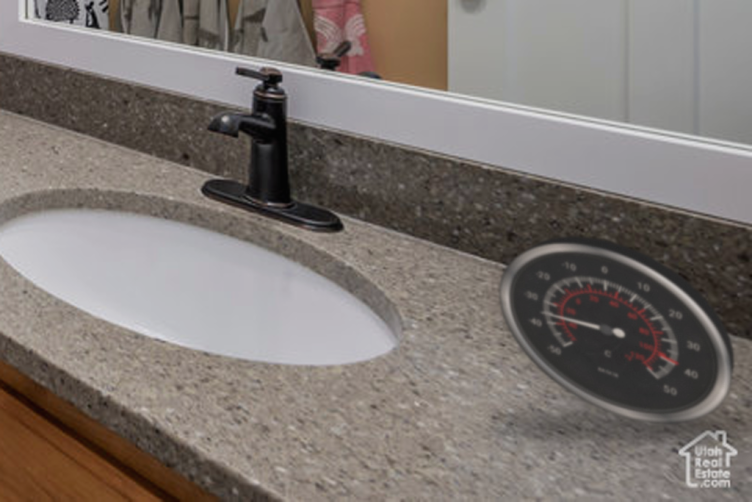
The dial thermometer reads -35 °C
